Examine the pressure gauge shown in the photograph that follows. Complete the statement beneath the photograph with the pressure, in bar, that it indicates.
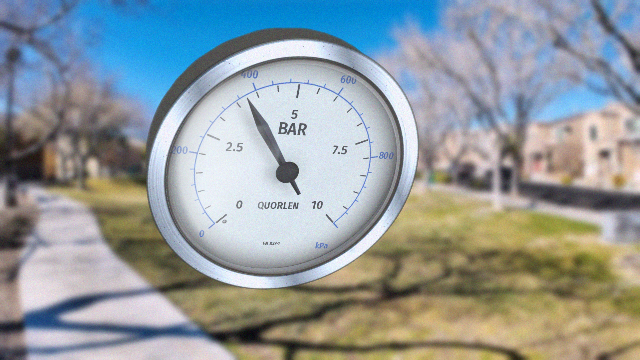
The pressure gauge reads 3.75 bar
